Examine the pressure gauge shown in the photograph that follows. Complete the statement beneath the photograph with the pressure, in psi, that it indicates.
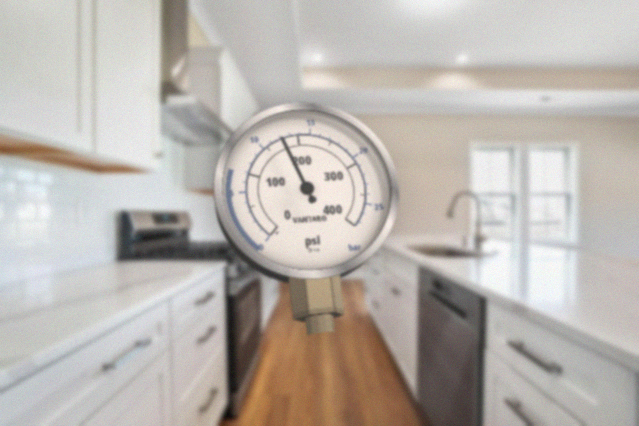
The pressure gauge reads 175 psi
